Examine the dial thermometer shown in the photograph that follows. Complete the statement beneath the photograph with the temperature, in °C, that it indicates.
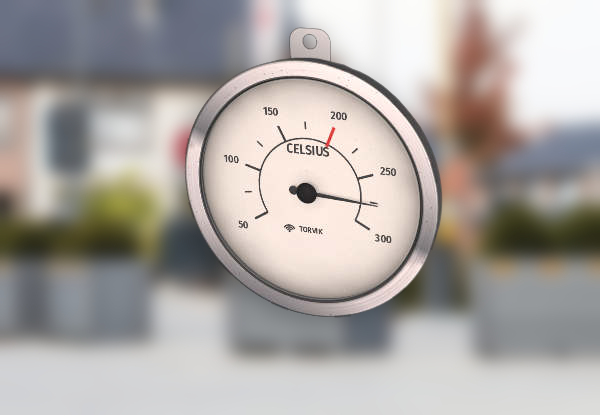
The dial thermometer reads 275 °C
